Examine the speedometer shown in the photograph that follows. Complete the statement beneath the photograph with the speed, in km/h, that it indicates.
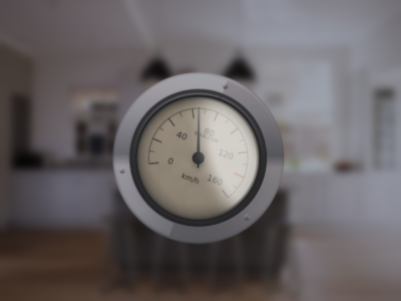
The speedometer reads 65 km/h
